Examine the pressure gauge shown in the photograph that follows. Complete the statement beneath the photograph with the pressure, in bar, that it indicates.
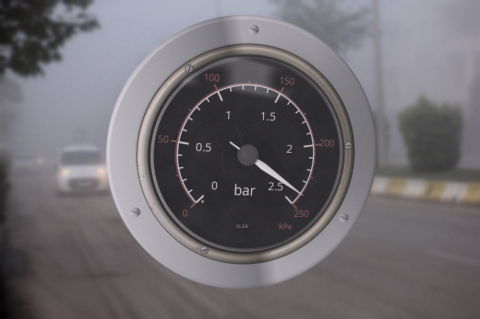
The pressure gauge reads 2.4 bar
